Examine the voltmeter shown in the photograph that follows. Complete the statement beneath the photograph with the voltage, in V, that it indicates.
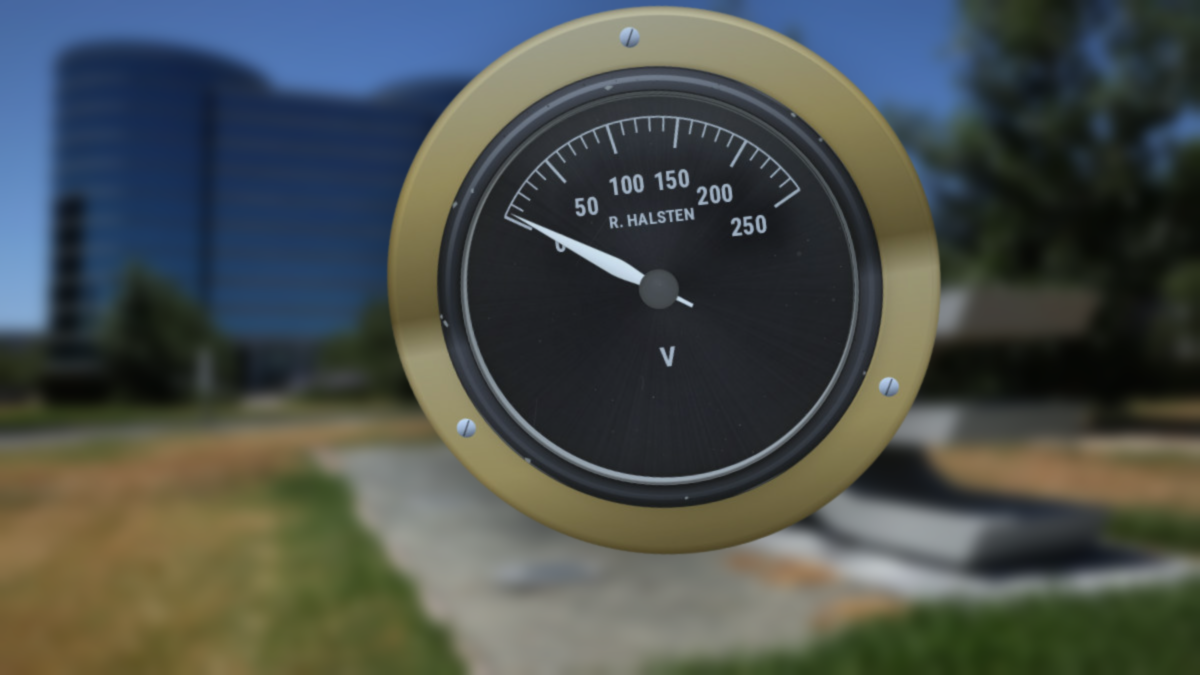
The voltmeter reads 5 V
